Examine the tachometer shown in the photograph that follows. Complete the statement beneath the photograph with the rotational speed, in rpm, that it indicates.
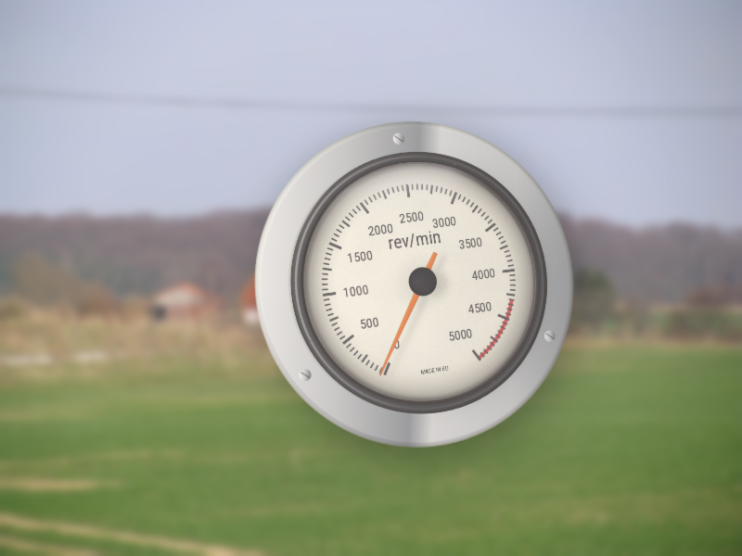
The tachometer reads 50 rpm
